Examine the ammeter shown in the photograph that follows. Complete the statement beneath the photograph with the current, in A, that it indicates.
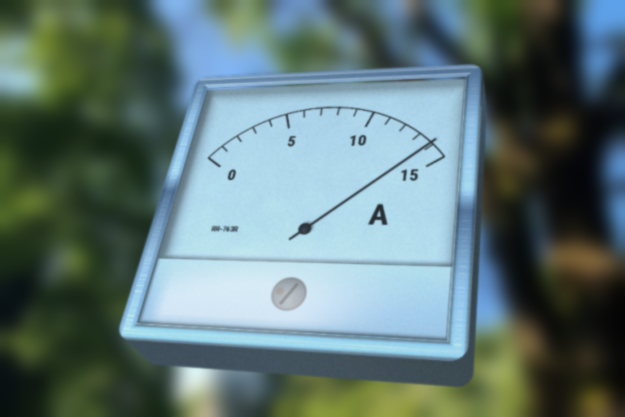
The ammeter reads 14 A
